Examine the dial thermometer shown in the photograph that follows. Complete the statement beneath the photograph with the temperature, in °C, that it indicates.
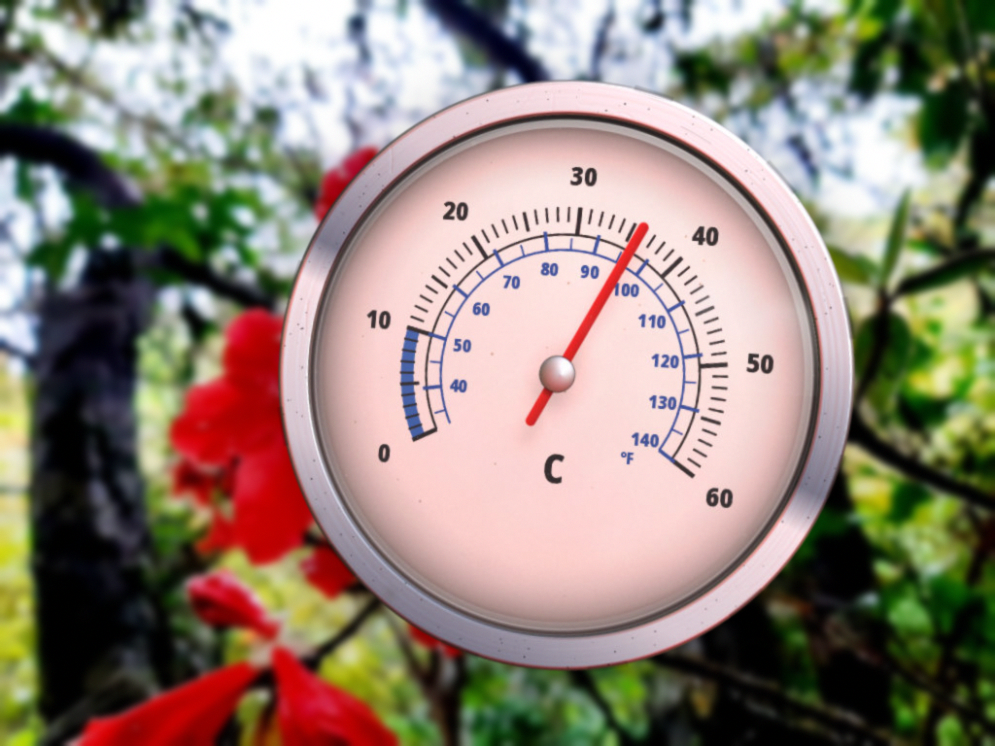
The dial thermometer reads 36 °C
